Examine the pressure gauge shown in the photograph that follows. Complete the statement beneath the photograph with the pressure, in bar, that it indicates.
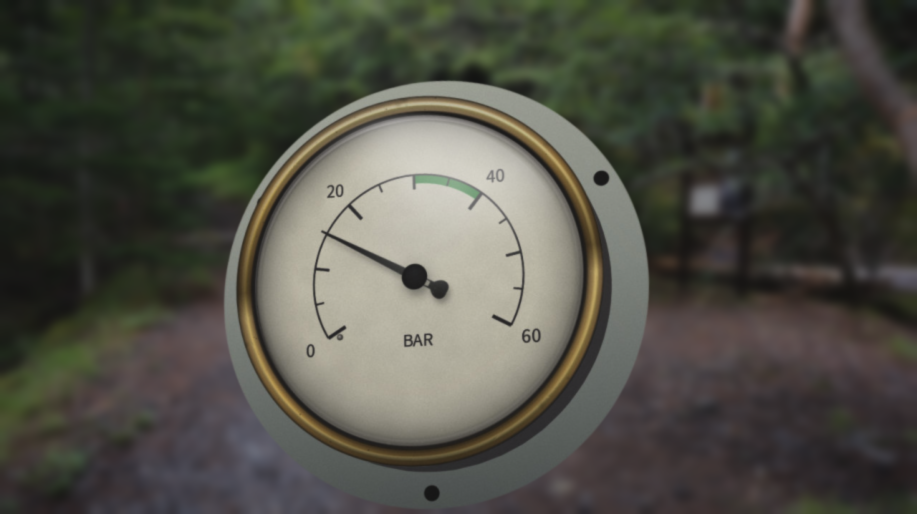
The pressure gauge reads 15 bar
